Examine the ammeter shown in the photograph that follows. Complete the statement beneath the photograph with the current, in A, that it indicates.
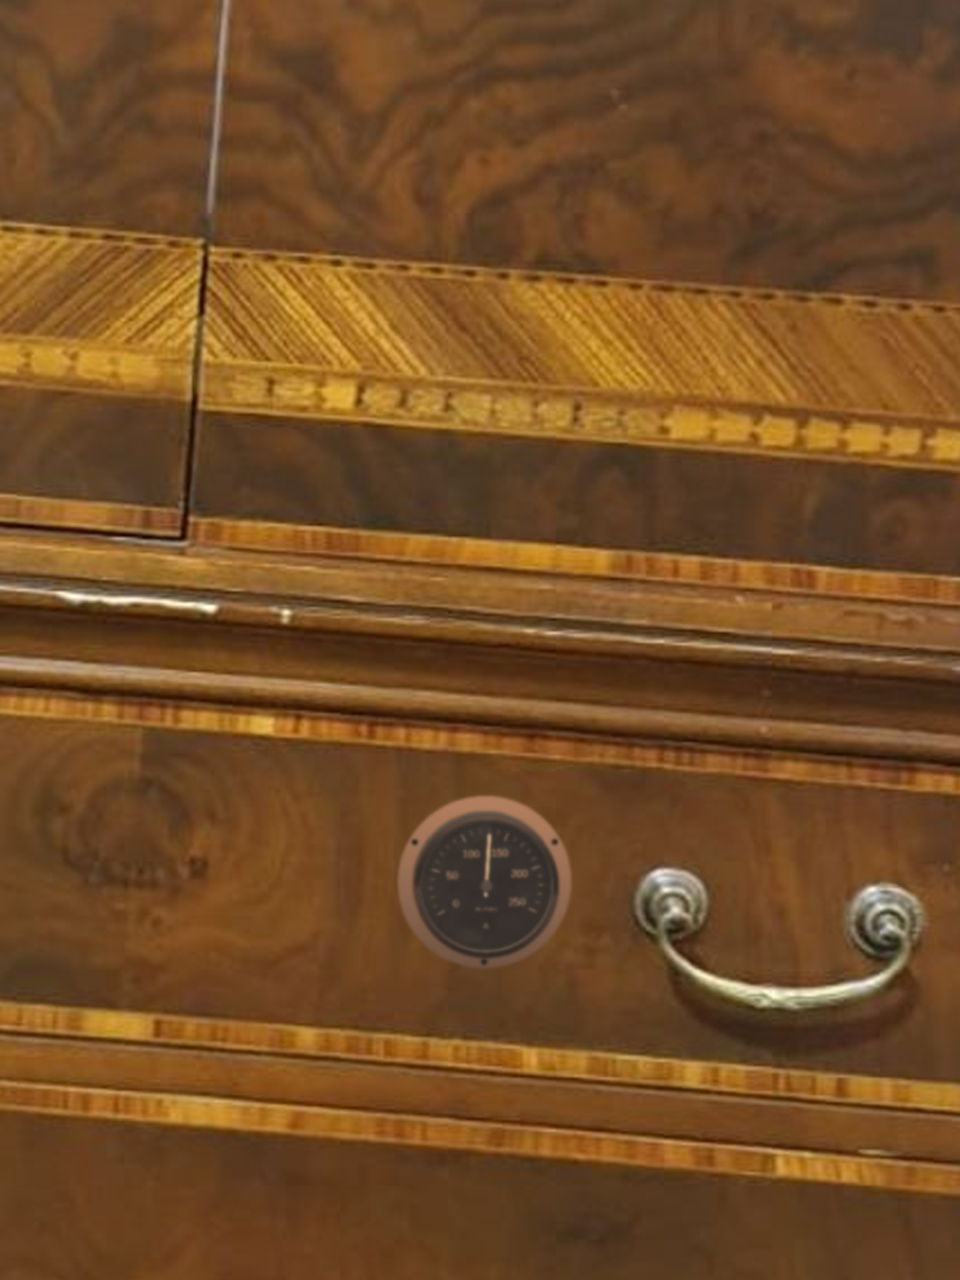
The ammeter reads 130 A
